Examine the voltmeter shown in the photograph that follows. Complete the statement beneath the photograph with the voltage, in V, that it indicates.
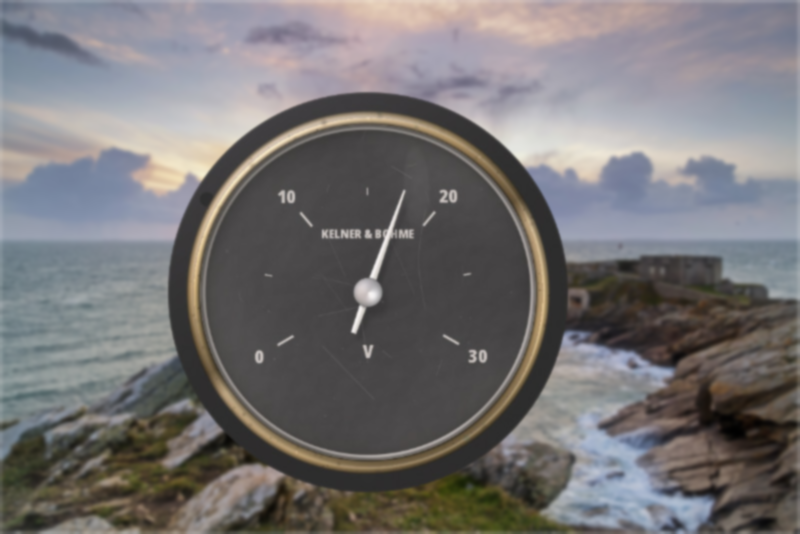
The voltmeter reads 17.5 V
